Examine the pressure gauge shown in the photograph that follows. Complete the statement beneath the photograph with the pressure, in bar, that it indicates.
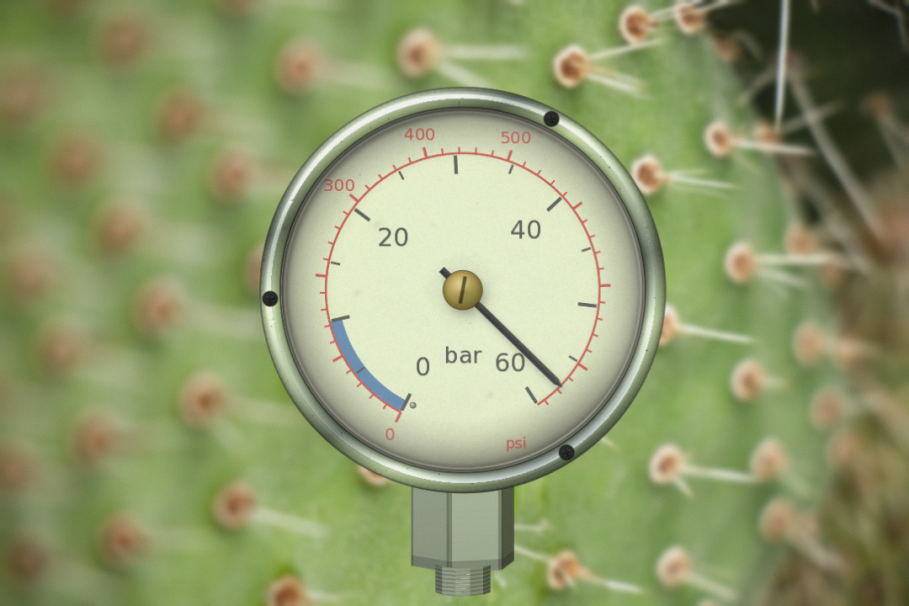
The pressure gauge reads 57.5 bar
